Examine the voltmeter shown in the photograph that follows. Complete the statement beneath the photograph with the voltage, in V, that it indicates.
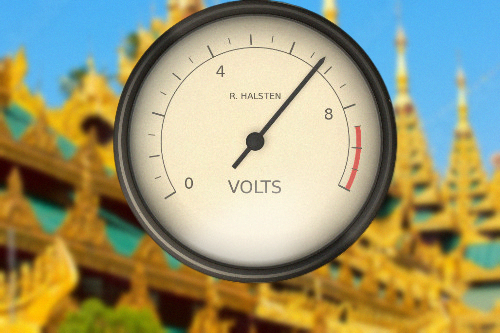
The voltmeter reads 6.75 V
